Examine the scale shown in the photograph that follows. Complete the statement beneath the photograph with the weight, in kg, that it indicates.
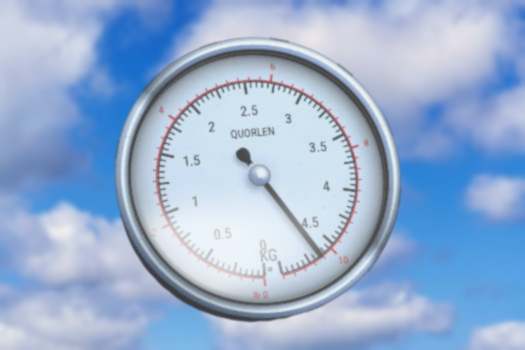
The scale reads 4.65 kg
